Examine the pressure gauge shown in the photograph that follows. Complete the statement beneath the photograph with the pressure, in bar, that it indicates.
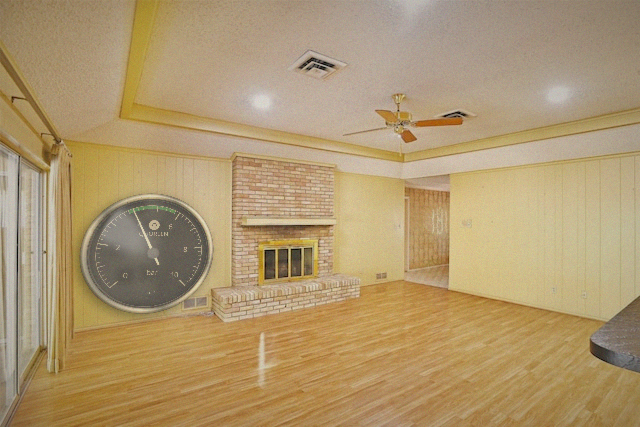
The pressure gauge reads 4 bar
